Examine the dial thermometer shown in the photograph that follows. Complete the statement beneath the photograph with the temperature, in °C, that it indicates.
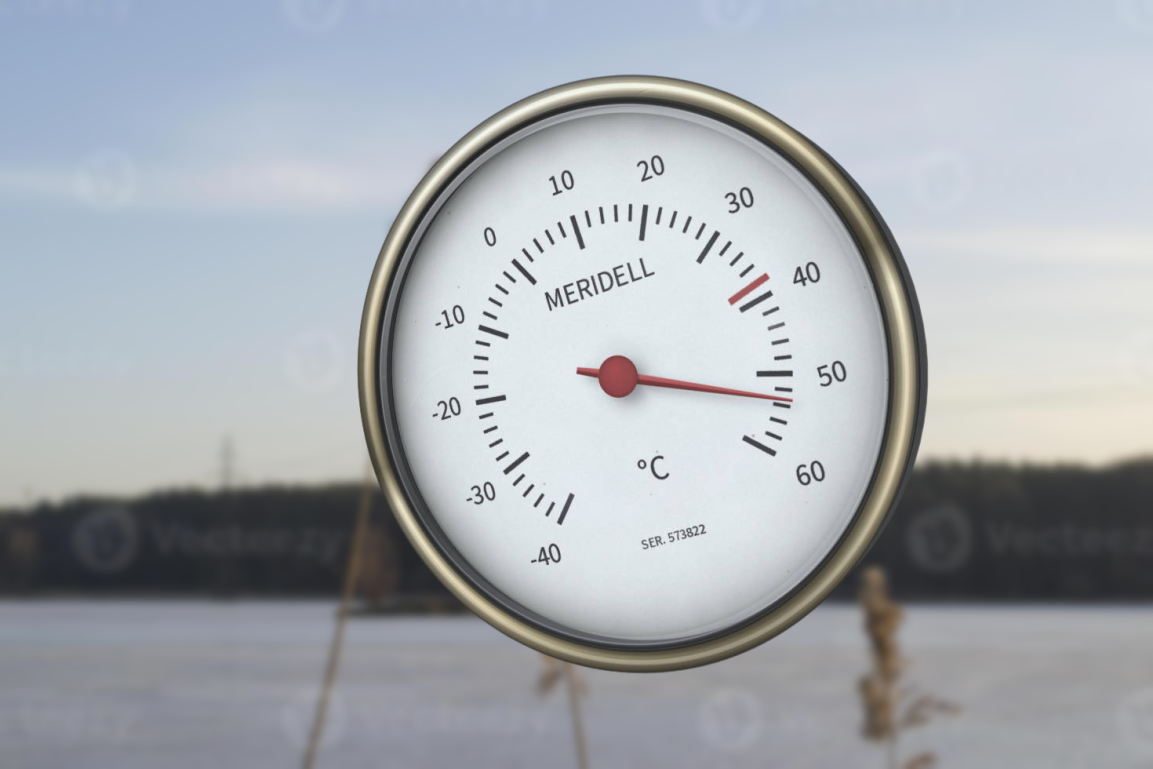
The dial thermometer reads 53 °C
